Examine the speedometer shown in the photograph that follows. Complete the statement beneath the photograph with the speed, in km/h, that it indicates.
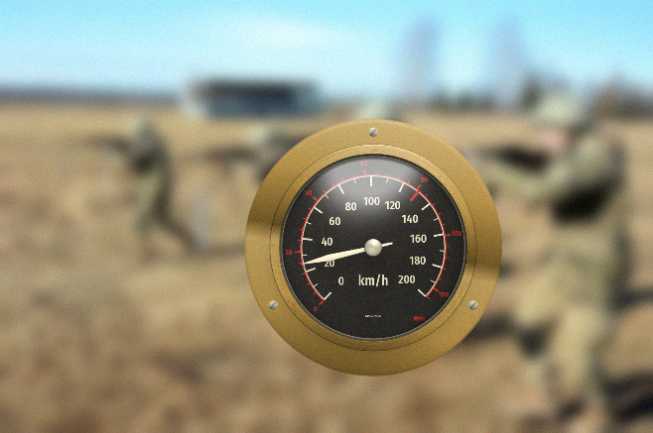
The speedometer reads 25 km/h
